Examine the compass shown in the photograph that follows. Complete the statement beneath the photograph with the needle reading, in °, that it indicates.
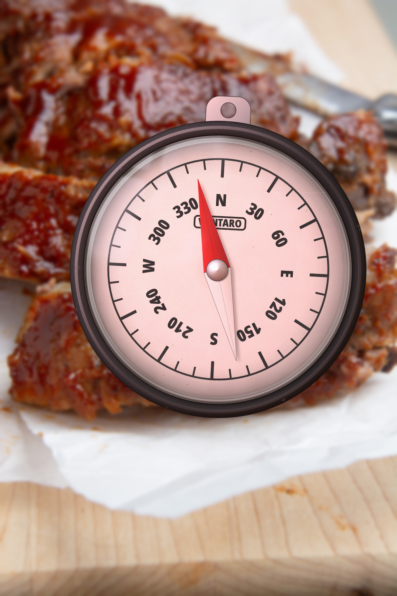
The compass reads 345 °
